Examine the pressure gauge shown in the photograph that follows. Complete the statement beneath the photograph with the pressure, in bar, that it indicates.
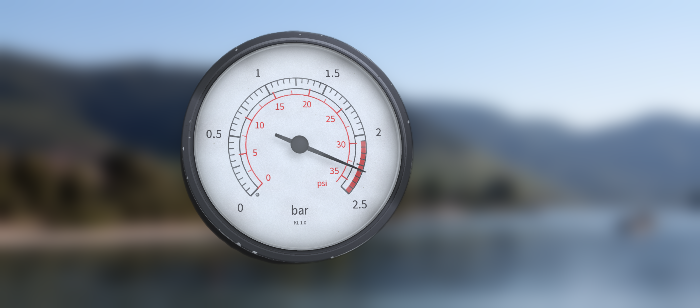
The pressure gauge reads 2.3 bar
